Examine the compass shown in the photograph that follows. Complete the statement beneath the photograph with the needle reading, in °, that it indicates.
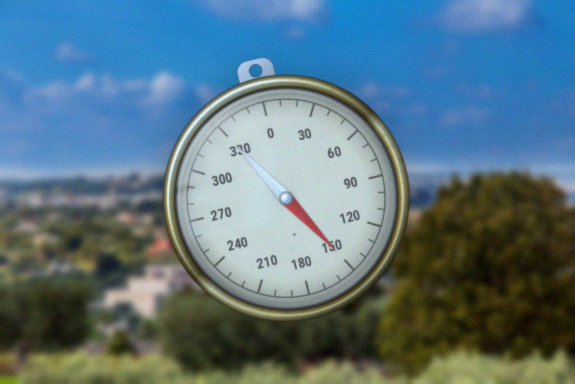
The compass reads 150 °
